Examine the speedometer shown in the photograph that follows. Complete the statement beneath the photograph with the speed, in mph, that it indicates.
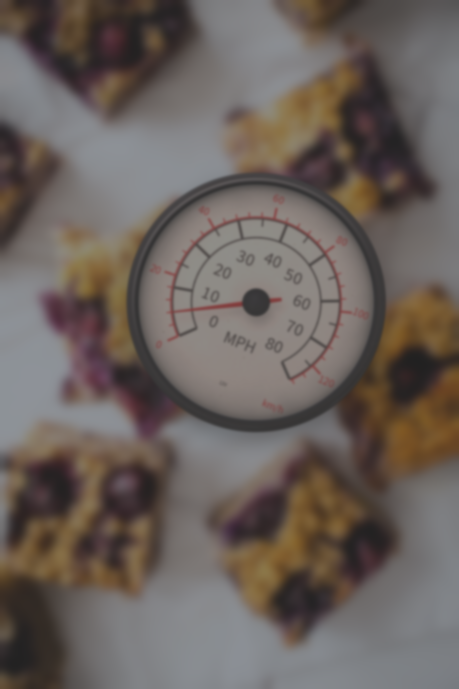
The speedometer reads 5 mph
